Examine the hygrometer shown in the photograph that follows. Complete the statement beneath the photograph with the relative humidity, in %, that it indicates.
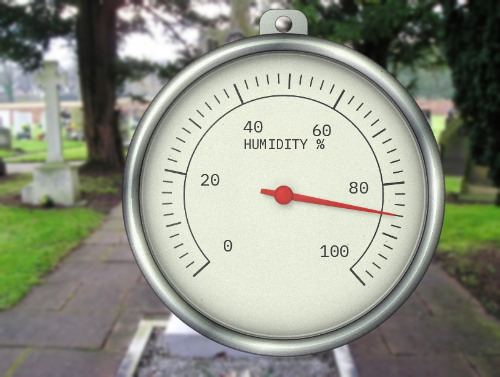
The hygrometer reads 86 %
